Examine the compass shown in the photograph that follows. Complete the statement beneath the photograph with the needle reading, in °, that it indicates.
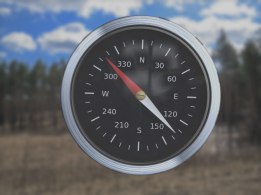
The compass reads 315 °
